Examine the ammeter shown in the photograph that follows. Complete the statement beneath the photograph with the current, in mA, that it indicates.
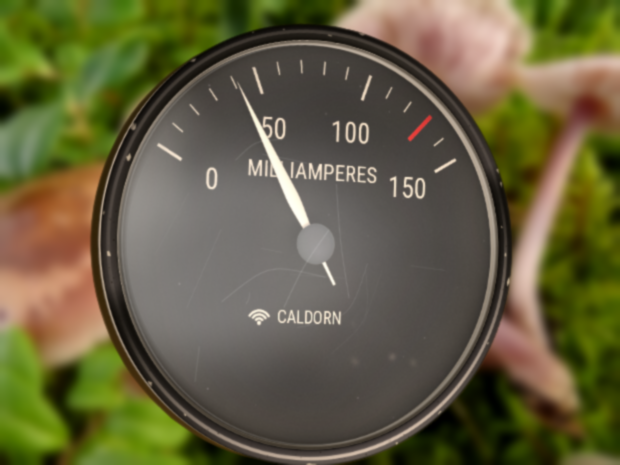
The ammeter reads 40 mA
